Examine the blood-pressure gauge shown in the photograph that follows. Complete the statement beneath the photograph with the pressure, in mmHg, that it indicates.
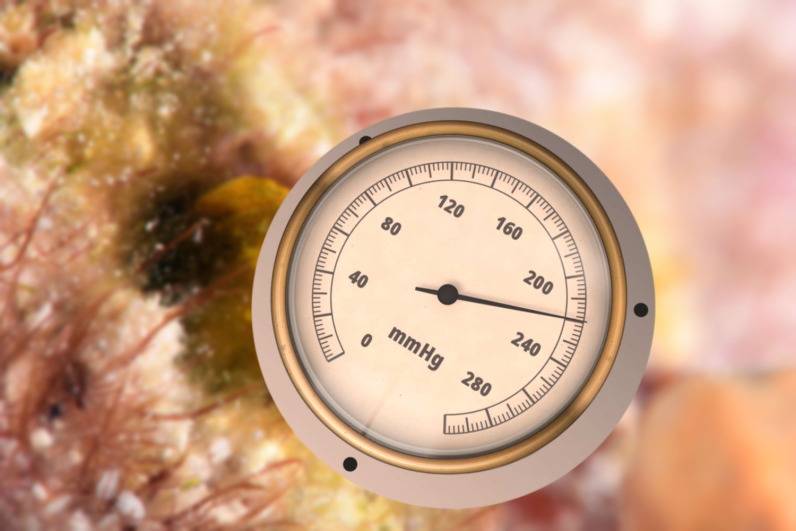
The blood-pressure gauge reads 220 mmHg
